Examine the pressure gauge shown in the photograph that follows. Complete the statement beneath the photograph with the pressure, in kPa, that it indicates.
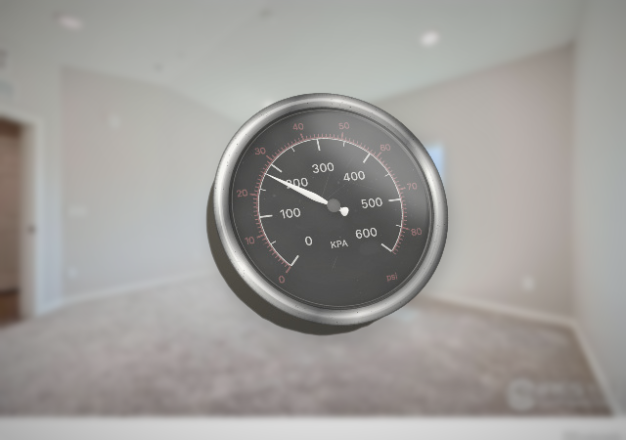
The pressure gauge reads 175 kPa
